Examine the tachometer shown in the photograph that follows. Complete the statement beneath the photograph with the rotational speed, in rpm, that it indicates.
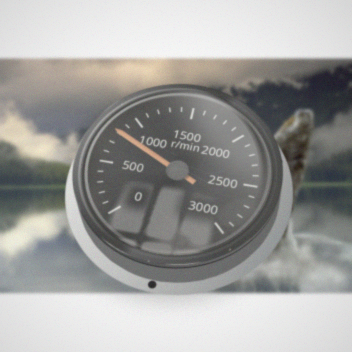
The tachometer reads 800 rpm
